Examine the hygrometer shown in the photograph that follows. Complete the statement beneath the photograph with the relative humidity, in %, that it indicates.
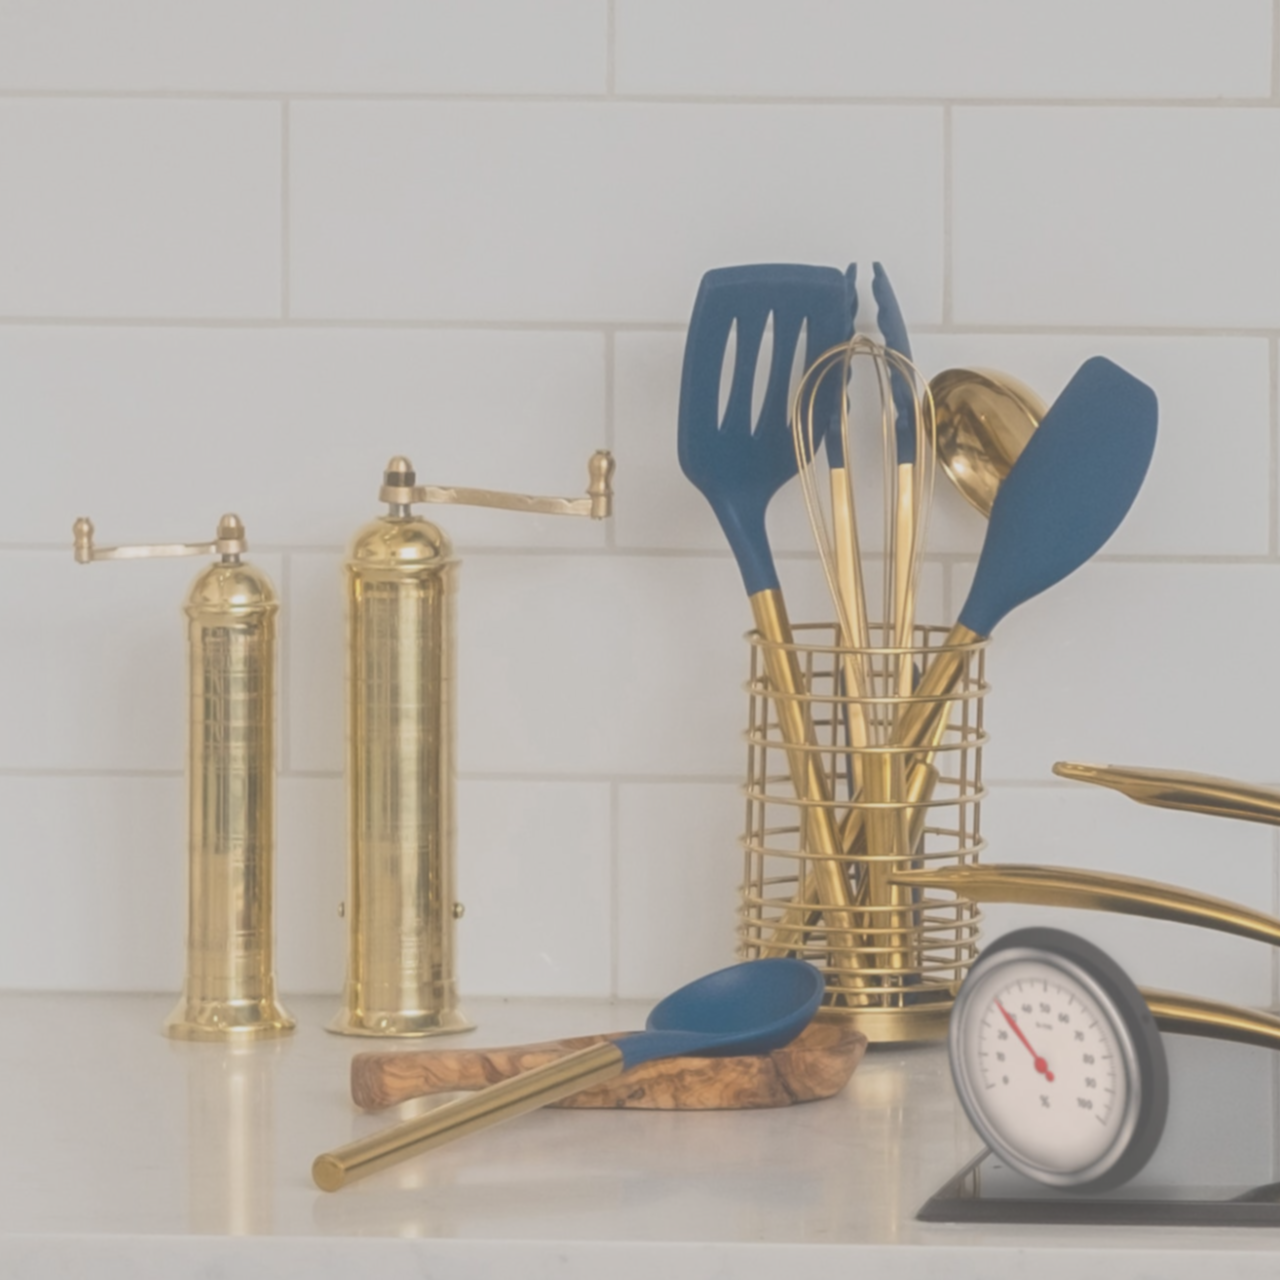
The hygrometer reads 30 %
